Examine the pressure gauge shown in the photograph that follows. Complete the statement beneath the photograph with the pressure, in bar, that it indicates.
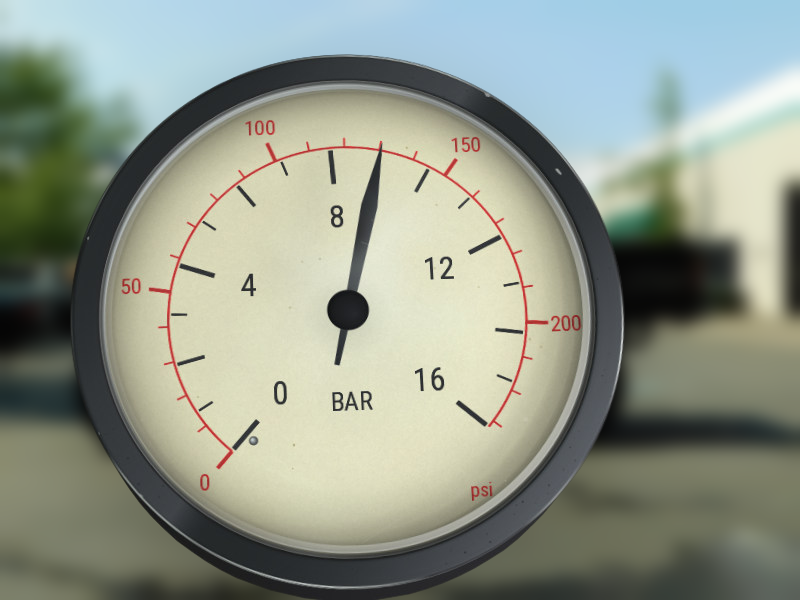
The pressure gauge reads 9 bar
